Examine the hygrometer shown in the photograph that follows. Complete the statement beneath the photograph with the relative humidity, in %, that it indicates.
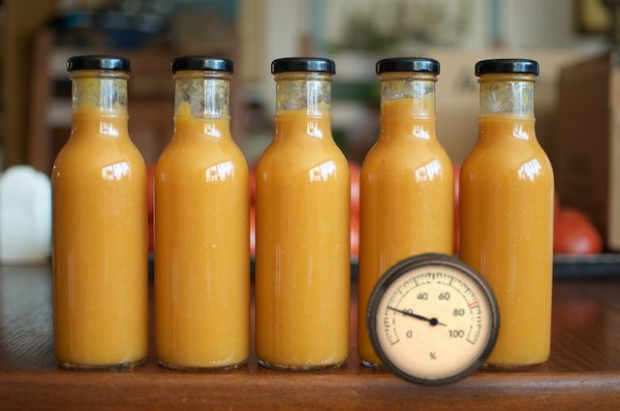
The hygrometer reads 20 %
